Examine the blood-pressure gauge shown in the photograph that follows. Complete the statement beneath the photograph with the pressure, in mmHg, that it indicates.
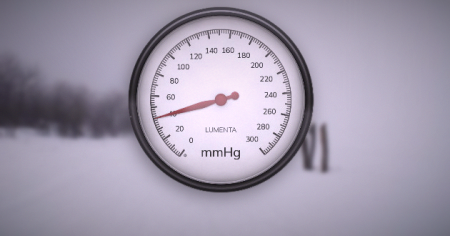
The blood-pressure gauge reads 40 mmHg
